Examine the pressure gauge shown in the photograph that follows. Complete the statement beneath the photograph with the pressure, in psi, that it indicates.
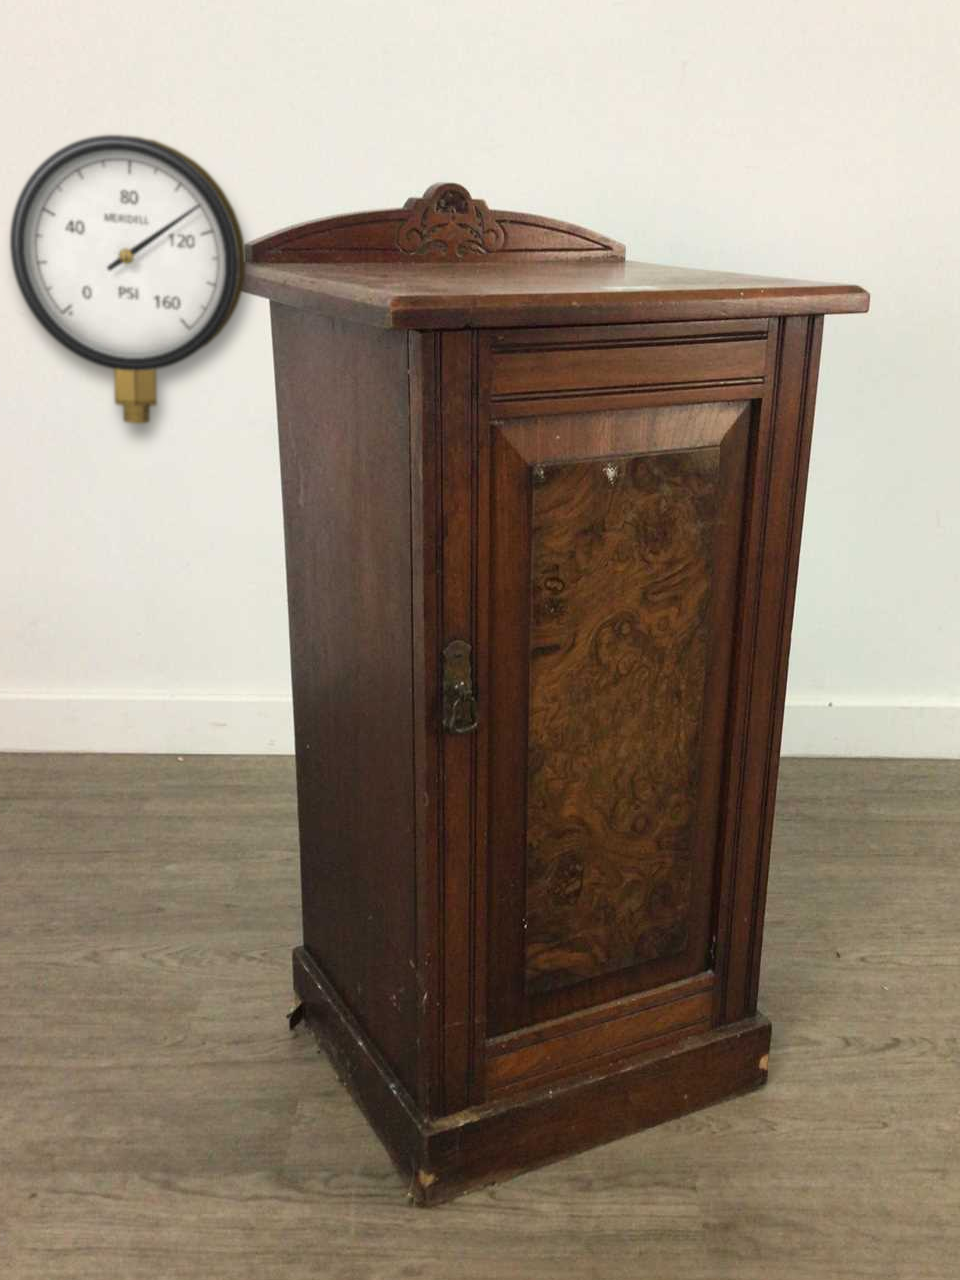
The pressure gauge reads 110 psi
